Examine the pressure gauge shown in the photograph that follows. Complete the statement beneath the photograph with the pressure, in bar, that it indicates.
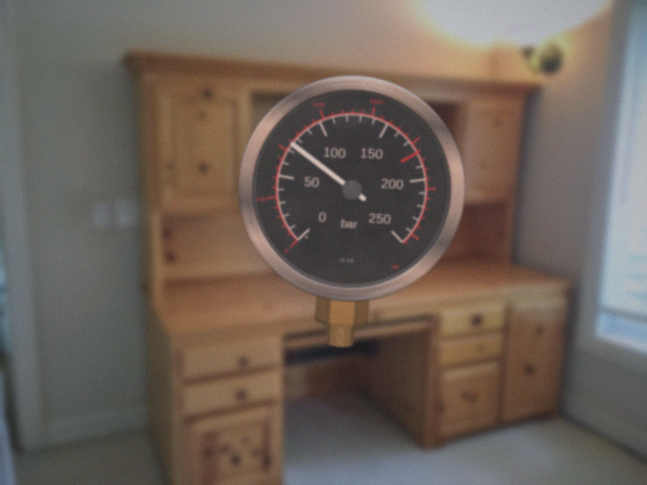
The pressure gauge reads 75 bar
